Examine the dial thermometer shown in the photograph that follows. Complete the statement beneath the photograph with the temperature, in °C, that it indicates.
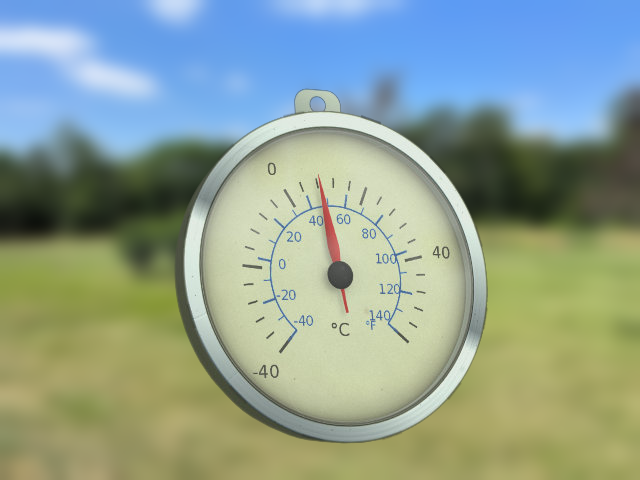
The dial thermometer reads 8 °C
